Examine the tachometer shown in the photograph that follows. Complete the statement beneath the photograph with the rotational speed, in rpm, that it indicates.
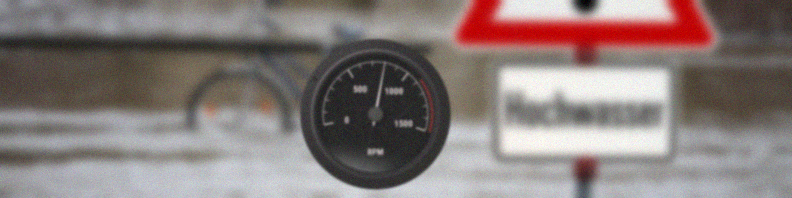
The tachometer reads 800 rpm
